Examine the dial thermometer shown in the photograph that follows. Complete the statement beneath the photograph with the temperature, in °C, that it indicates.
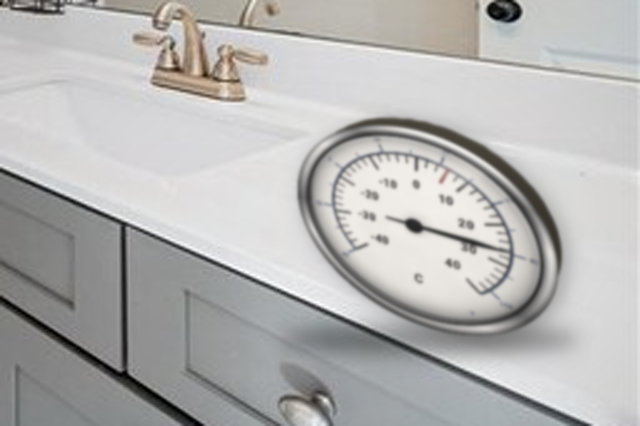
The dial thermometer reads 26 °C
